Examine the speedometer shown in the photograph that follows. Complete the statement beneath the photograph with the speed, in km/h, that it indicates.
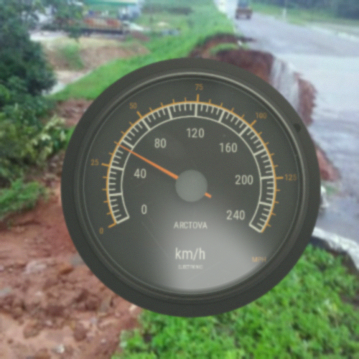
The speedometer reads 56 km/h
